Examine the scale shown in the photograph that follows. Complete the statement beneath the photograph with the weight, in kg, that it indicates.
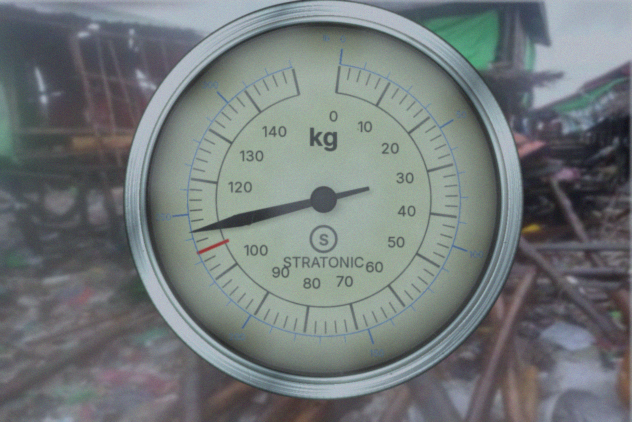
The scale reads 110 kg
